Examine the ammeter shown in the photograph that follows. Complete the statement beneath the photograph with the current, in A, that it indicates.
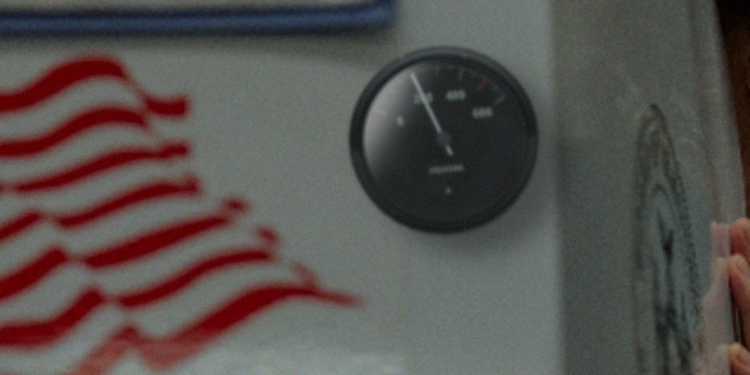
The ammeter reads 200 A
